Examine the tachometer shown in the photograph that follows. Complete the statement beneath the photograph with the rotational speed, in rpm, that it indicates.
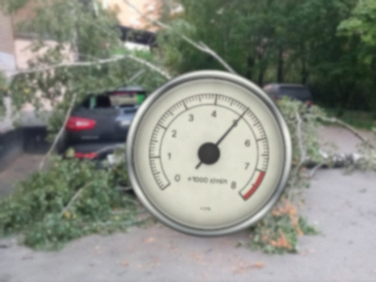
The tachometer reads 5000 rpm
